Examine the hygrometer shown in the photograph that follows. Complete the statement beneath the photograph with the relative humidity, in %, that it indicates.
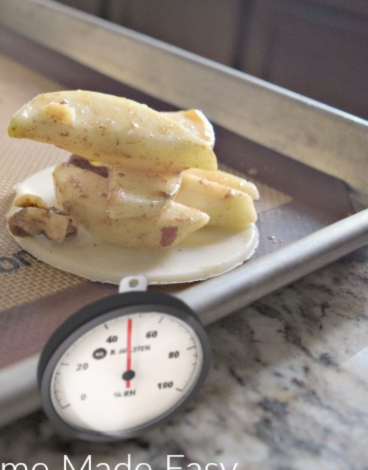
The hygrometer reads 48 %
